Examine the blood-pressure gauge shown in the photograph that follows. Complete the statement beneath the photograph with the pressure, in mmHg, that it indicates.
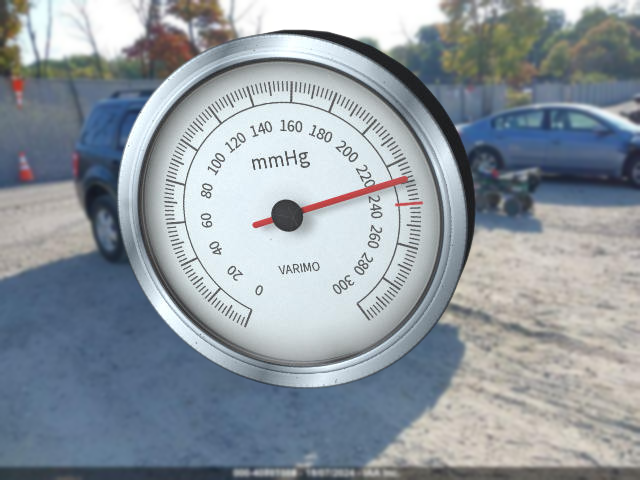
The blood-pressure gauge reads 228 mmHg
